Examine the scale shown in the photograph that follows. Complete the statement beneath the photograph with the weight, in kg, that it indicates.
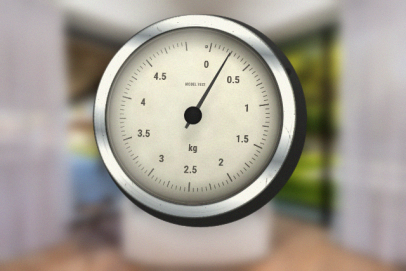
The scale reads 0.25 kg
